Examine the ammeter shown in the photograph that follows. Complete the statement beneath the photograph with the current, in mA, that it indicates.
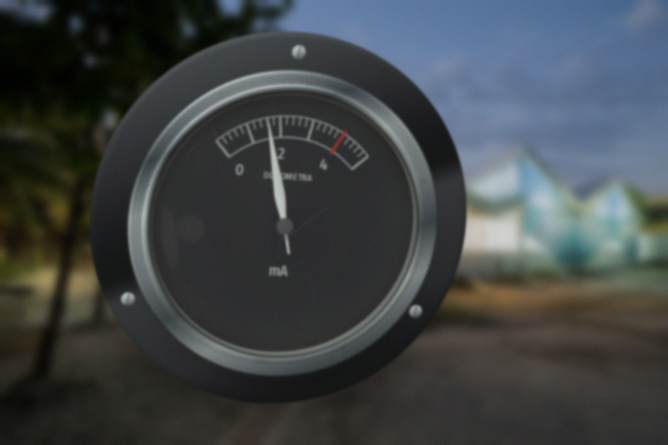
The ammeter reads 1.6 mA
